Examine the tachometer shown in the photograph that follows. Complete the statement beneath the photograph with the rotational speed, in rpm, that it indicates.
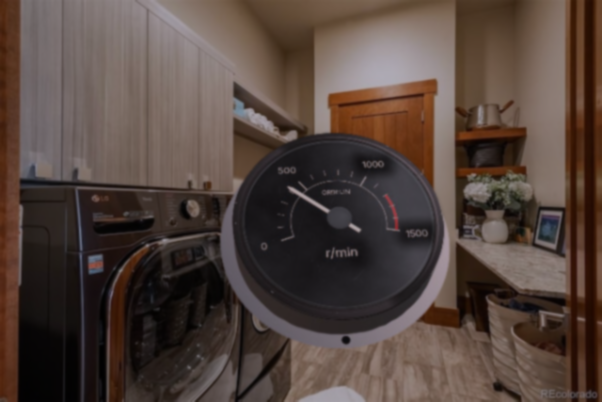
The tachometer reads 400 rpm
